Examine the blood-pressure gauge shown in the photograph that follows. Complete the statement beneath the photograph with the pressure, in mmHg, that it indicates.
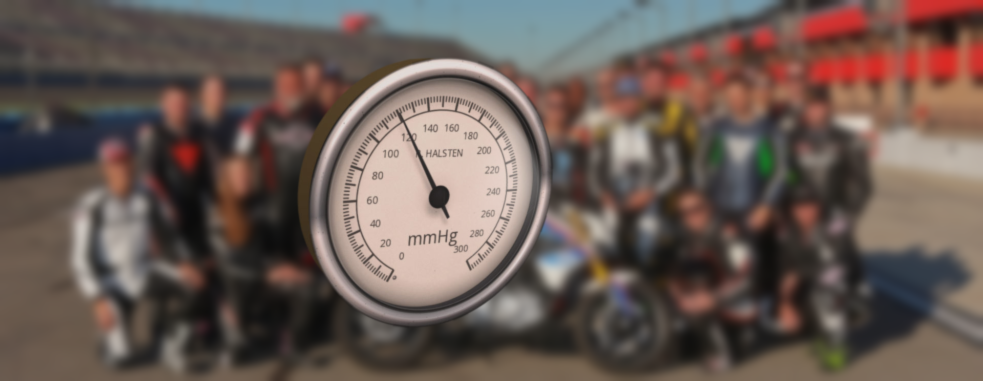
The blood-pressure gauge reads 120 mmHg
